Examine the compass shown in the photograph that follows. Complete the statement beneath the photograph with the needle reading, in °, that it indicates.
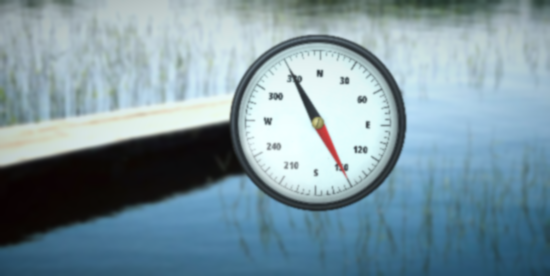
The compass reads 150 °
